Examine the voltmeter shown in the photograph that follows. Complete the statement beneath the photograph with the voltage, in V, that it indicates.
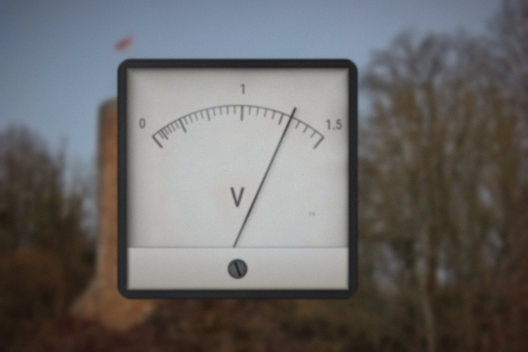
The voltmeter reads 1.3 V
